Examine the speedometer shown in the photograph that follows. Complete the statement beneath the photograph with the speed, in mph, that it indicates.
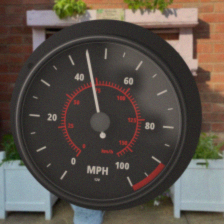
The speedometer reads 45 mph
